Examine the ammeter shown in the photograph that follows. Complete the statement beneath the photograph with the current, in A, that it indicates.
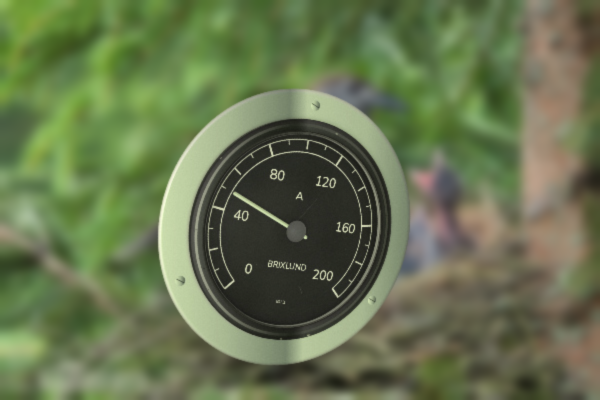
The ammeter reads 50 A
